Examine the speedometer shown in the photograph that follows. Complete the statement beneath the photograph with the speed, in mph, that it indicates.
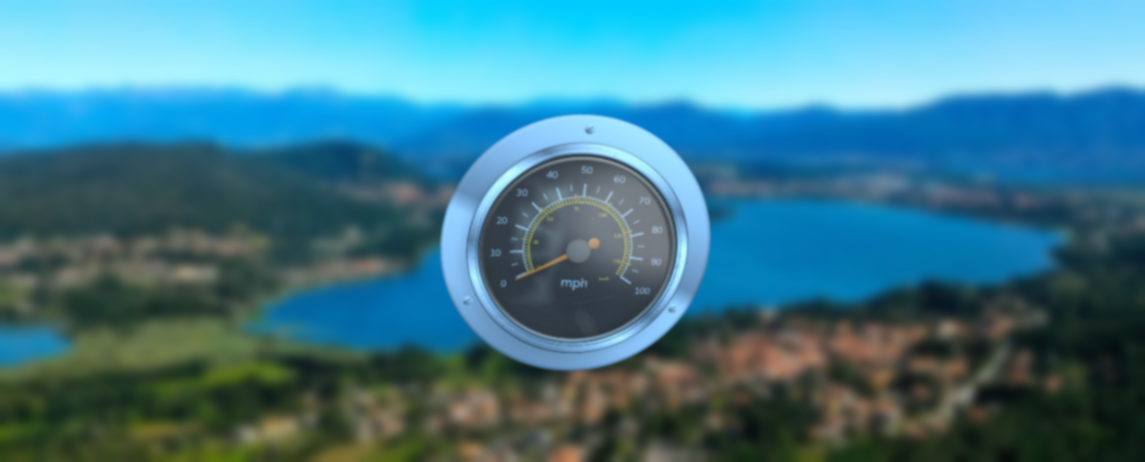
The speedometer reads 0 mph
